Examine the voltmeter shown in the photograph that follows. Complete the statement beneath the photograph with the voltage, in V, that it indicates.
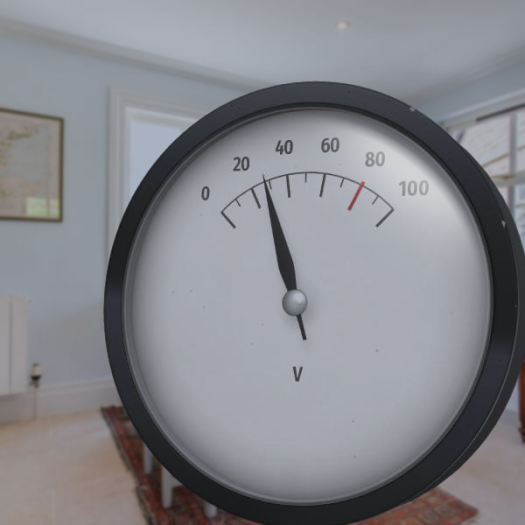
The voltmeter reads 30 V
